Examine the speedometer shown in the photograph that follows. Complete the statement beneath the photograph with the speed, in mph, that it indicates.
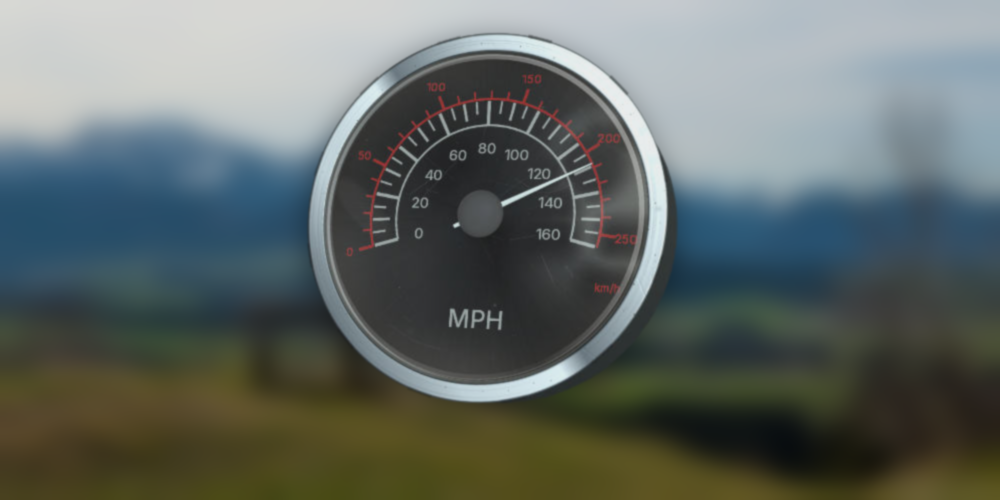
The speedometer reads 130 mph
